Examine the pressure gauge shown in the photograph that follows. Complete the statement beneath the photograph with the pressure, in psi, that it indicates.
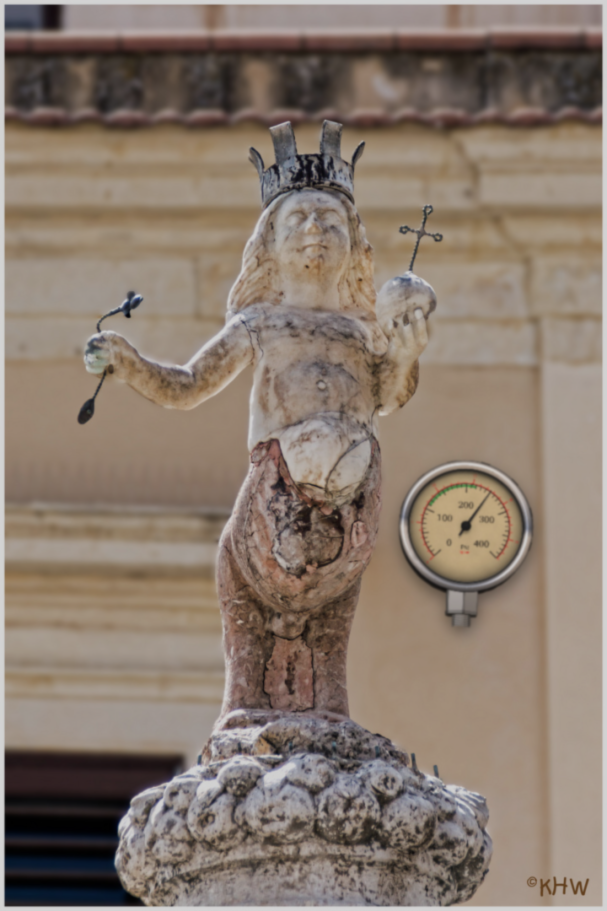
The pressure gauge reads 250 psi
